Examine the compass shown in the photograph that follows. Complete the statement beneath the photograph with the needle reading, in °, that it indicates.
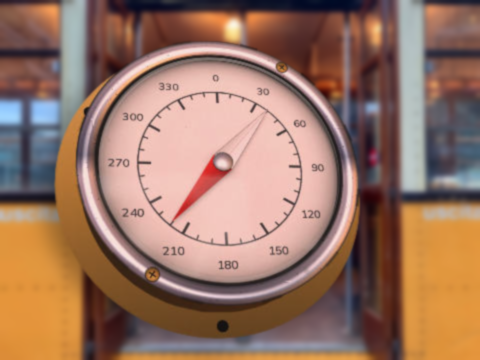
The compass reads 220 °
